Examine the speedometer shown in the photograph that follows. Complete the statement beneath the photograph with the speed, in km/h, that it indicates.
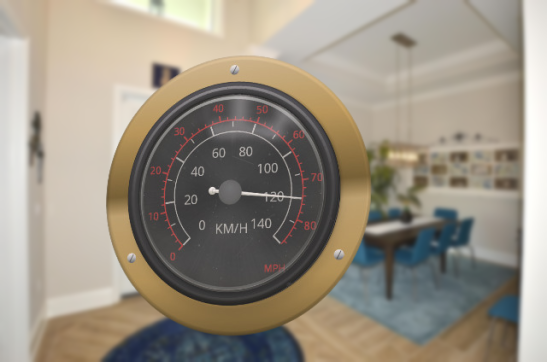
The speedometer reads 120 km/h
